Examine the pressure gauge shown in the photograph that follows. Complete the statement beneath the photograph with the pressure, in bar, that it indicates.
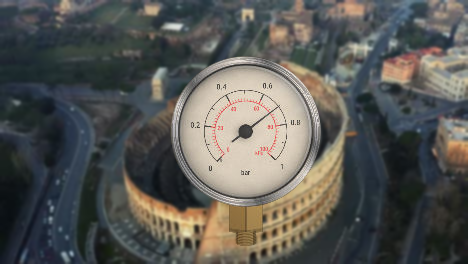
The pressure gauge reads 0.7 bar
